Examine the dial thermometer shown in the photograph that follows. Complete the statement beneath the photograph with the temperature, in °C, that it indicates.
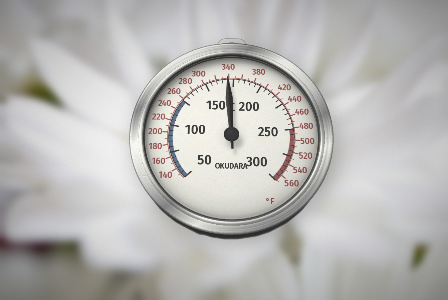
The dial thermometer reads 170 °C
